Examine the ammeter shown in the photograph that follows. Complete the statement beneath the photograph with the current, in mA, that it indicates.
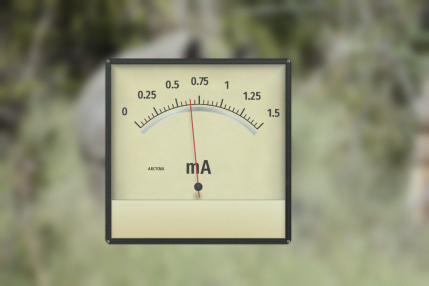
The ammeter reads 0.65 mA
